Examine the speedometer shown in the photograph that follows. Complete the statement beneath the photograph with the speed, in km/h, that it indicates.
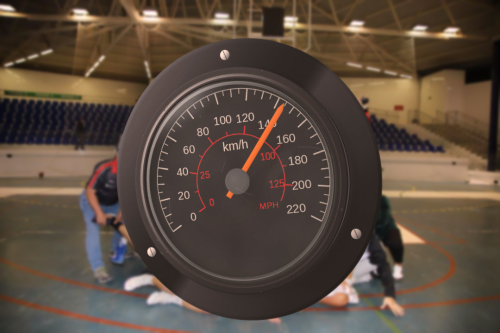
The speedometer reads 145 km/h
